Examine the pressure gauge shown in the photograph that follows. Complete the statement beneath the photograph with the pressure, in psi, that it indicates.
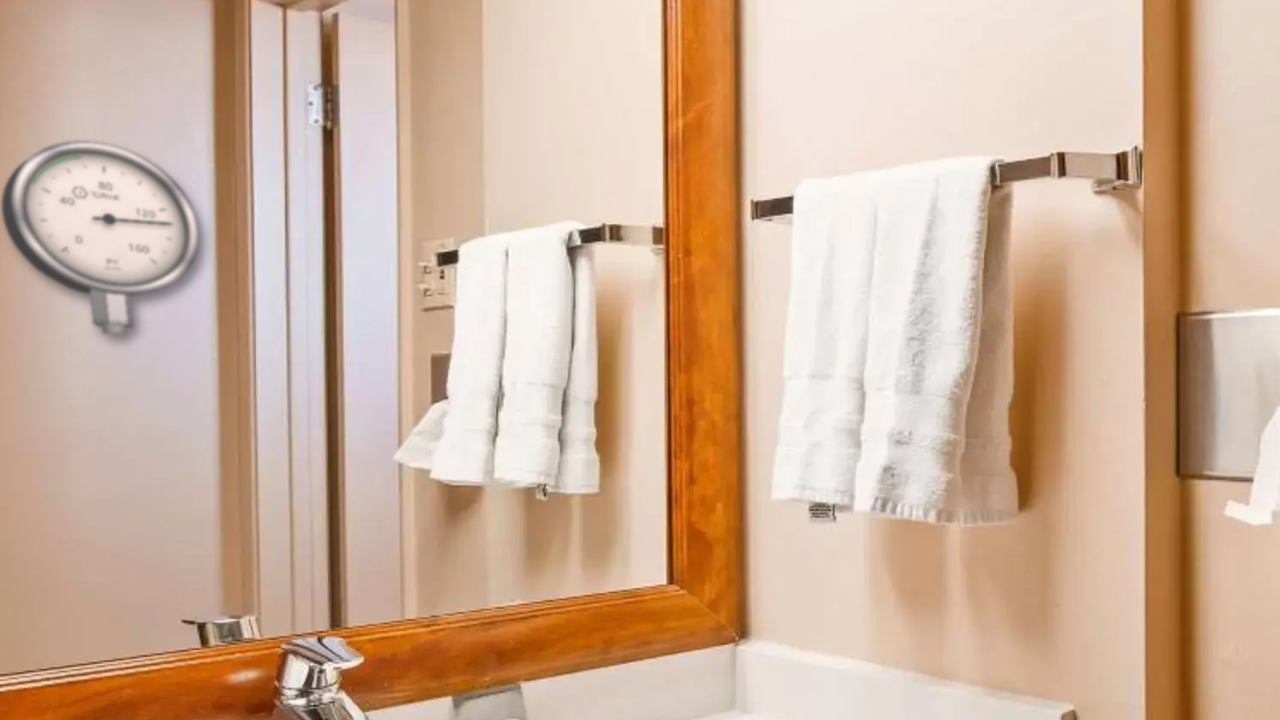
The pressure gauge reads 130 psi
